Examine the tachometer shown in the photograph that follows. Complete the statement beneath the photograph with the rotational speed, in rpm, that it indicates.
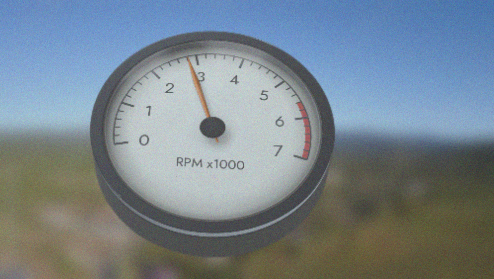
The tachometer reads 2800 rpm
